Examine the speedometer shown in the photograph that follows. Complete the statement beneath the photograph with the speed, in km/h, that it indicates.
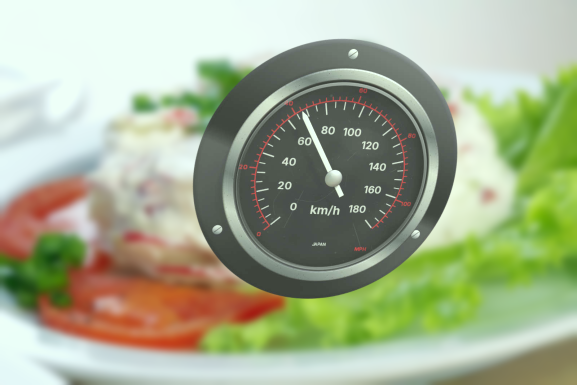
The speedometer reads 67.5 km/h
